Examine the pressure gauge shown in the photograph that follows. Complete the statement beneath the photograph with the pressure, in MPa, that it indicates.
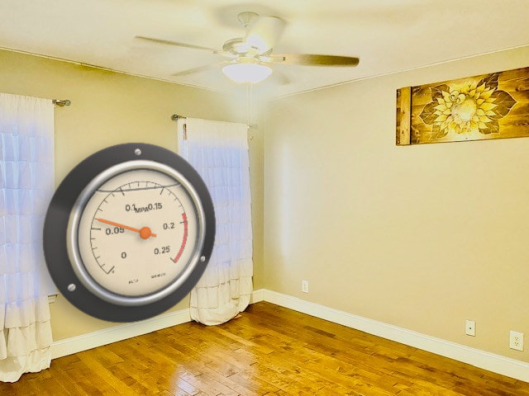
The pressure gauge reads 0.06 MPa
